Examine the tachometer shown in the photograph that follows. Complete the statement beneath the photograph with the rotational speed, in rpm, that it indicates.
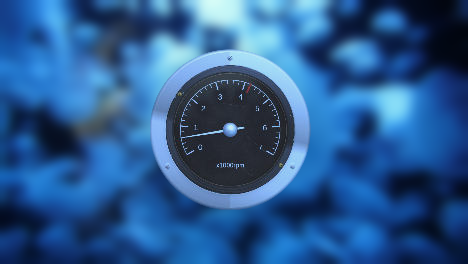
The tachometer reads 600 rpm
